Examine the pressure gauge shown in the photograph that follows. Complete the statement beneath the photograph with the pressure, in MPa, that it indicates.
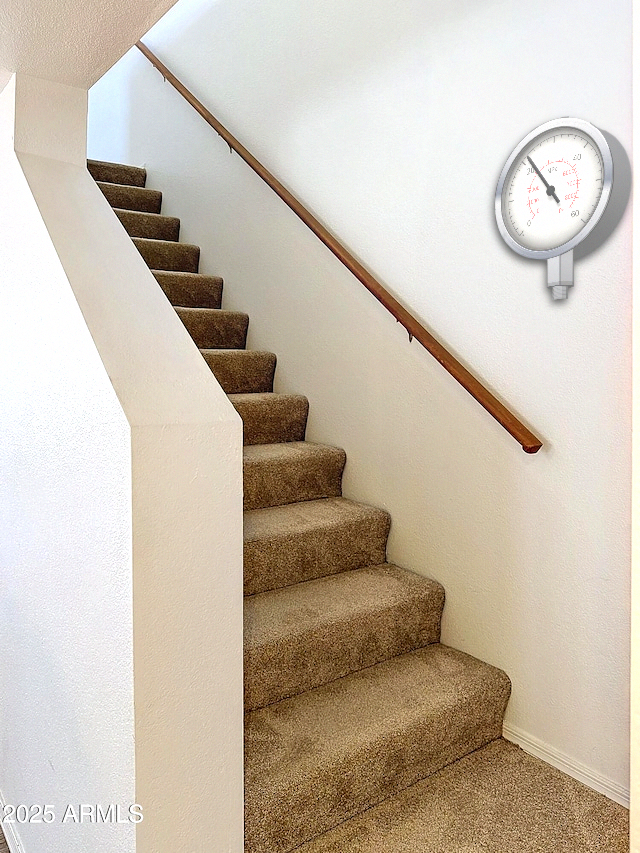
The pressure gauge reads 22 MPa
